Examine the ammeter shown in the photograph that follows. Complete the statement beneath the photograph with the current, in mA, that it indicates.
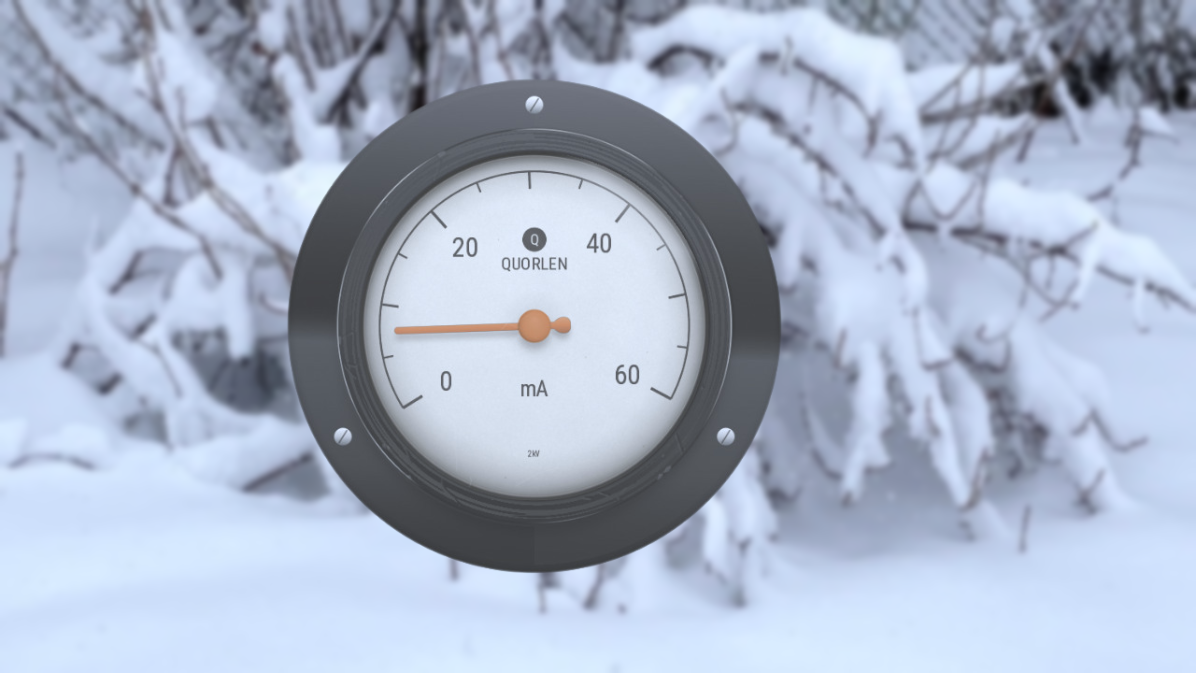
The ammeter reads 7.5 mA
